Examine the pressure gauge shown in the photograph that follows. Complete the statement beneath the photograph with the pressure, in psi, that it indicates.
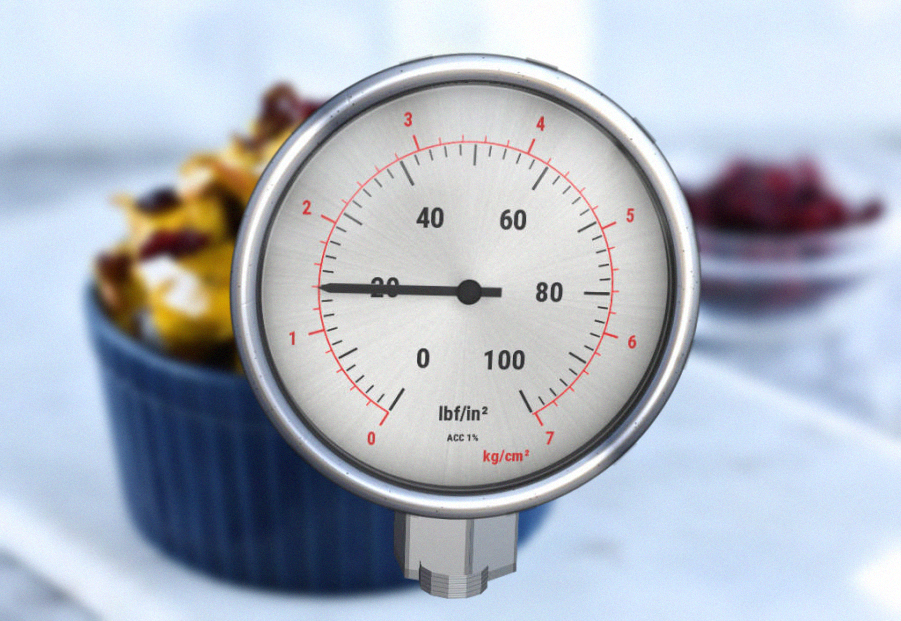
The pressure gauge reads 20 psi
